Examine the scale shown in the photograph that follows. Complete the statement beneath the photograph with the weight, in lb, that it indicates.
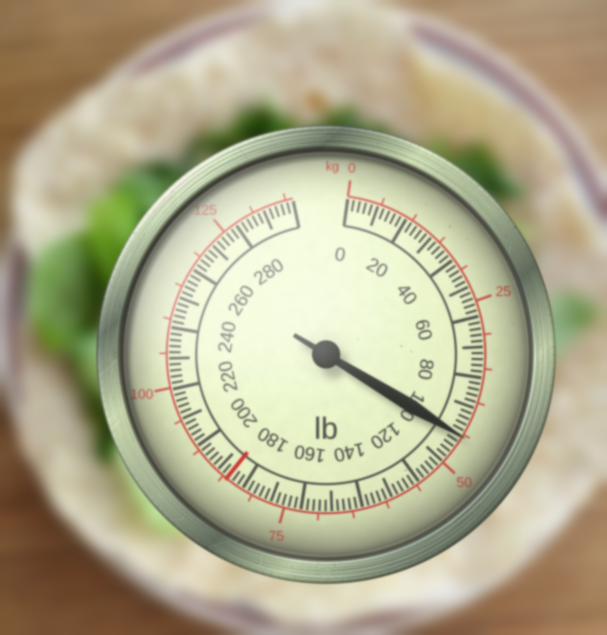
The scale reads 100 lb
